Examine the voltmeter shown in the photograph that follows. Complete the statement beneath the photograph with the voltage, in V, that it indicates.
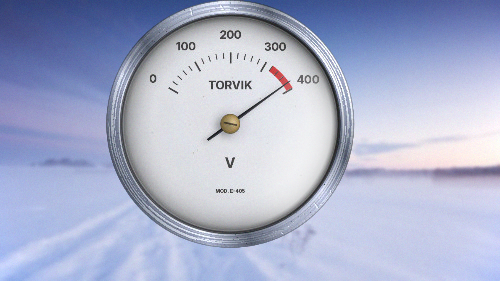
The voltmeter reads 380 V
